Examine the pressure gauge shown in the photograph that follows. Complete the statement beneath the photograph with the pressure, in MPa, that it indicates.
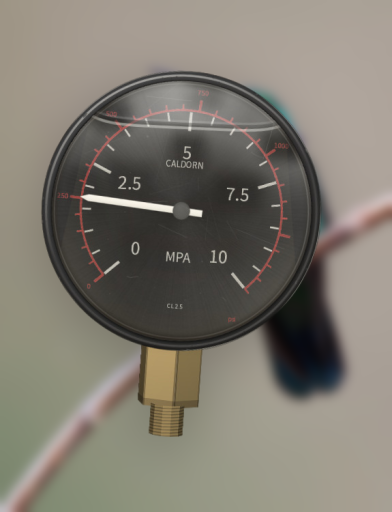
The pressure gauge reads 1.75 MPa
